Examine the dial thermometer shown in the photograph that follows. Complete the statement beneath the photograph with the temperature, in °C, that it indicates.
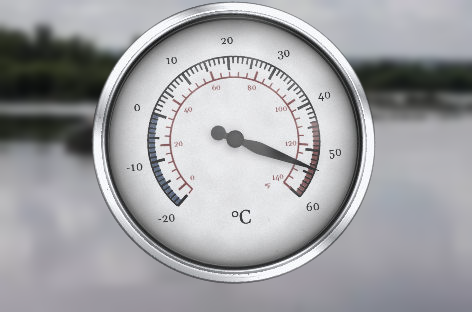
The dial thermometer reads 54 °C
